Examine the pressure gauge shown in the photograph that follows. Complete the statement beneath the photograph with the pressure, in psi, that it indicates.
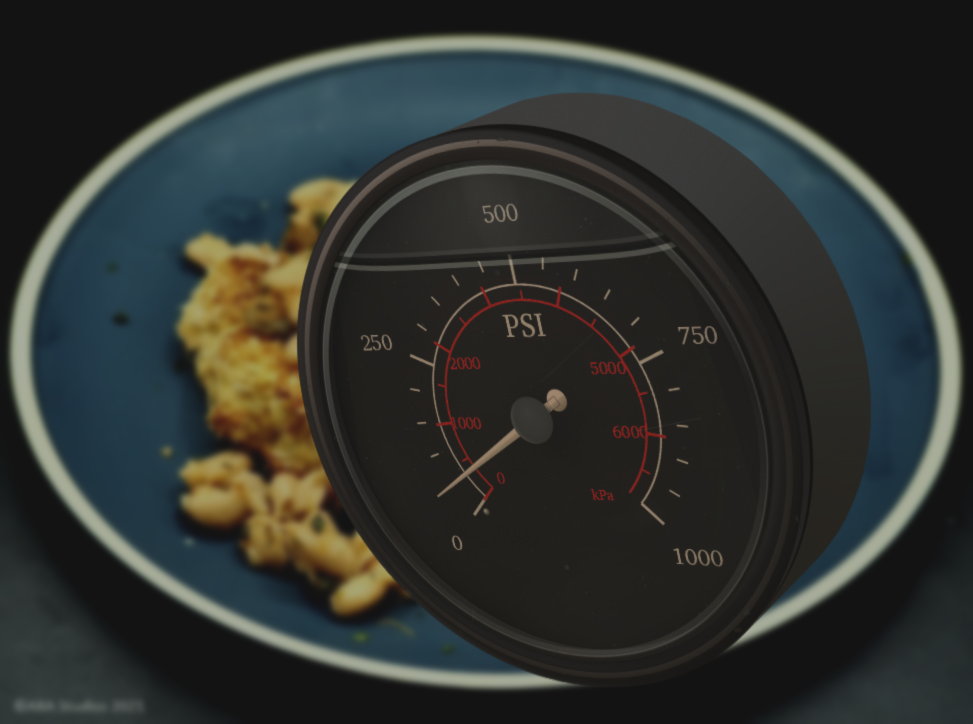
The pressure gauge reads 50 psi
